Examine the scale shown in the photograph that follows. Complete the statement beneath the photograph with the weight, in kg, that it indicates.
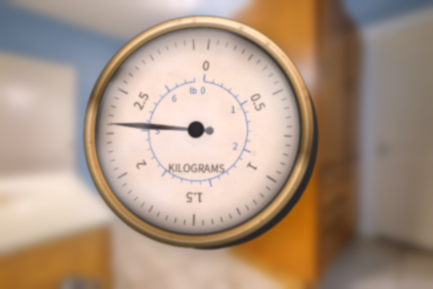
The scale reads 2.3 kg
